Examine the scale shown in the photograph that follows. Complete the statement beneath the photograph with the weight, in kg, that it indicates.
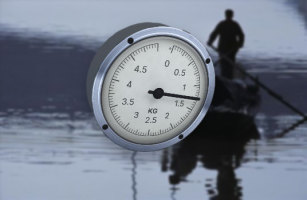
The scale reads 1.25 kg
